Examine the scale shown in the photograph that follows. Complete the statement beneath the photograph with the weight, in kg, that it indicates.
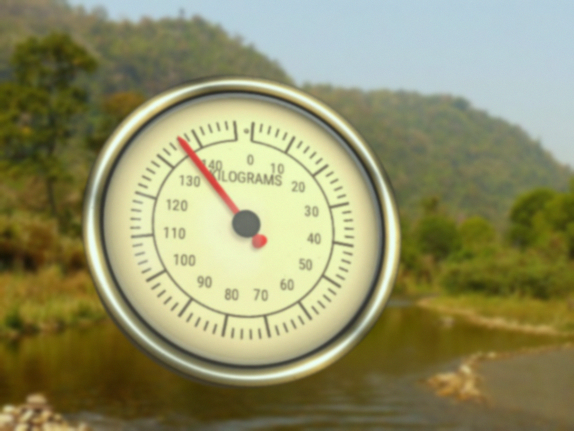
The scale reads 136 kg
